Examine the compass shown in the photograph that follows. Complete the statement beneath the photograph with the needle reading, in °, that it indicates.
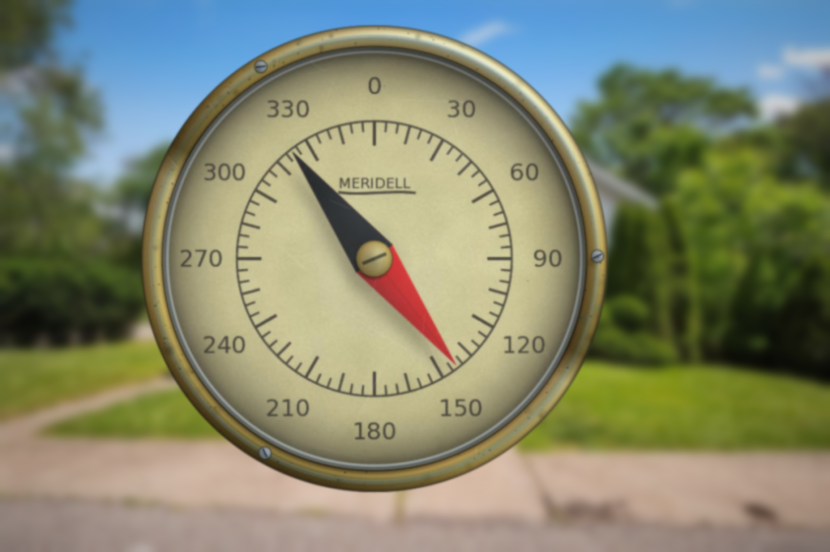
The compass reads 142.5 °
